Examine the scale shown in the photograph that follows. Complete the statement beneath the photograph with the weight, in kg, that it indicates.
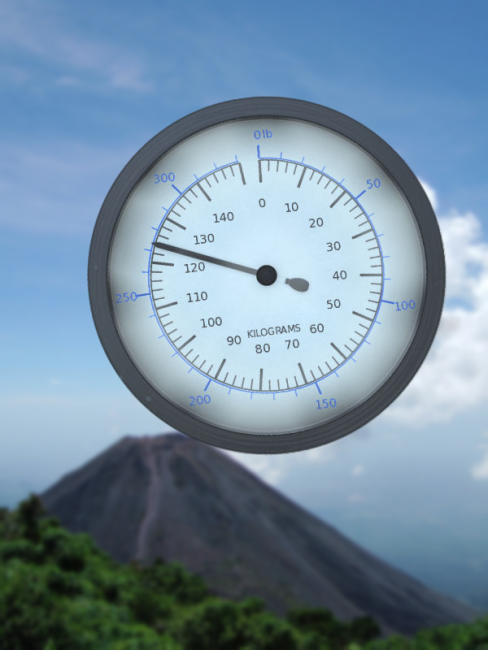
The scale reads 124 kg
